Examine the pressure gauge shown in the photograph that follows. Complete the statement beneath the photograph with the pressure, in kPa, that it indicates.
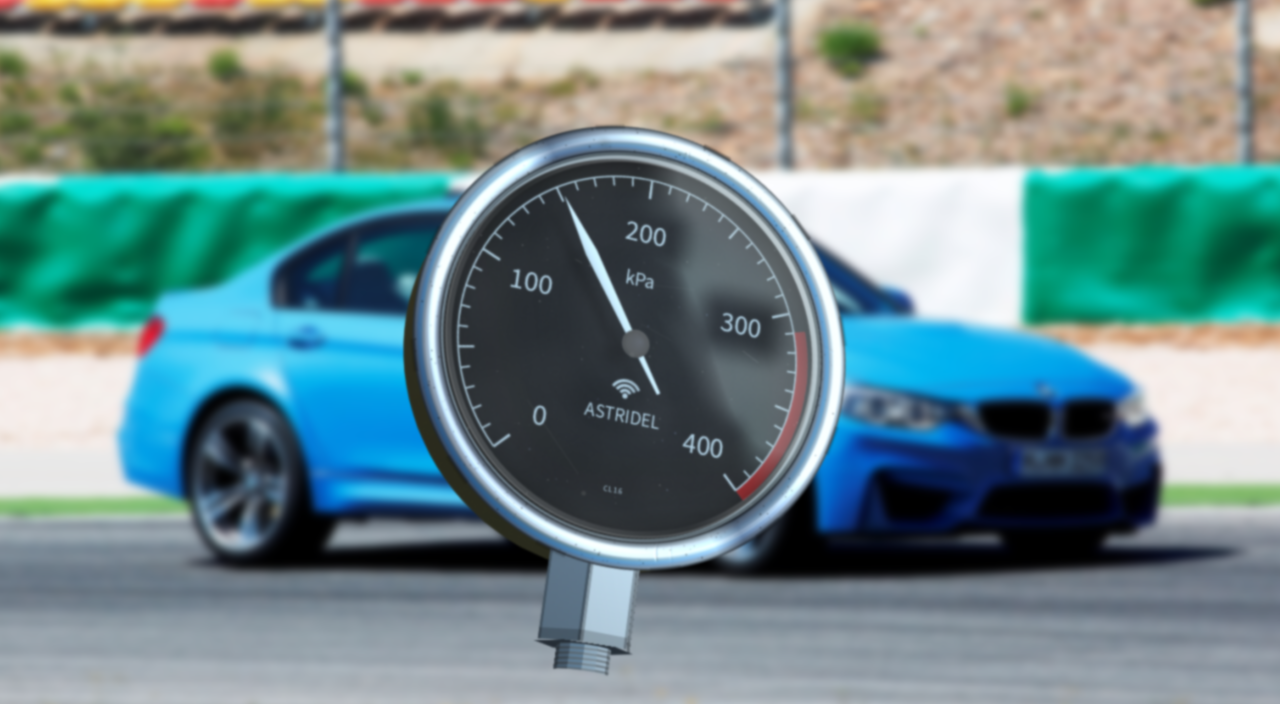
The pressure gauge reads 150 kPa
